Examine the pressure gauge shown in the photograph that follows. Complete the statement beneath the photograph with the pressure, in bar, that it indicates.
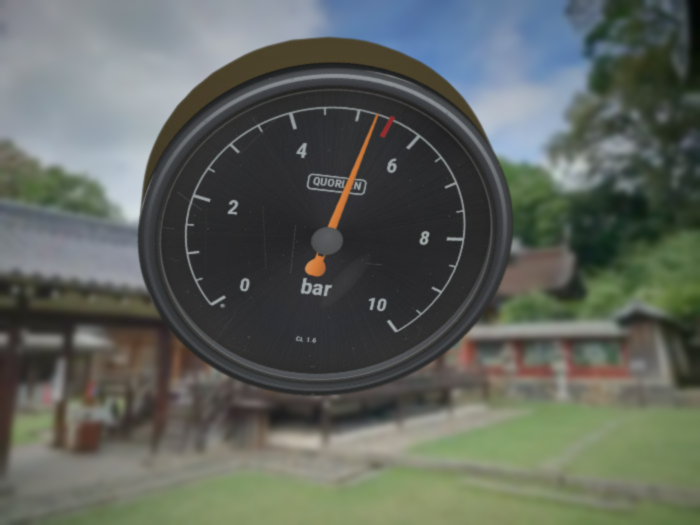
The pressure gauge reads 5.25 bar
